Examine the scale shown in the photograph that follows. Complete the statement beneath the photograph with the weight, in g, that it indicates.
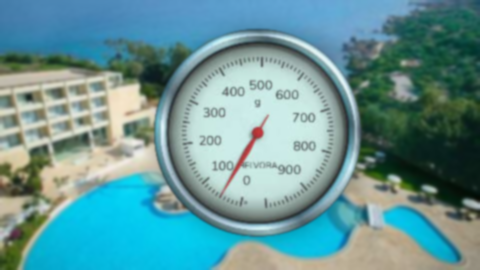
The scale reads 50 g
